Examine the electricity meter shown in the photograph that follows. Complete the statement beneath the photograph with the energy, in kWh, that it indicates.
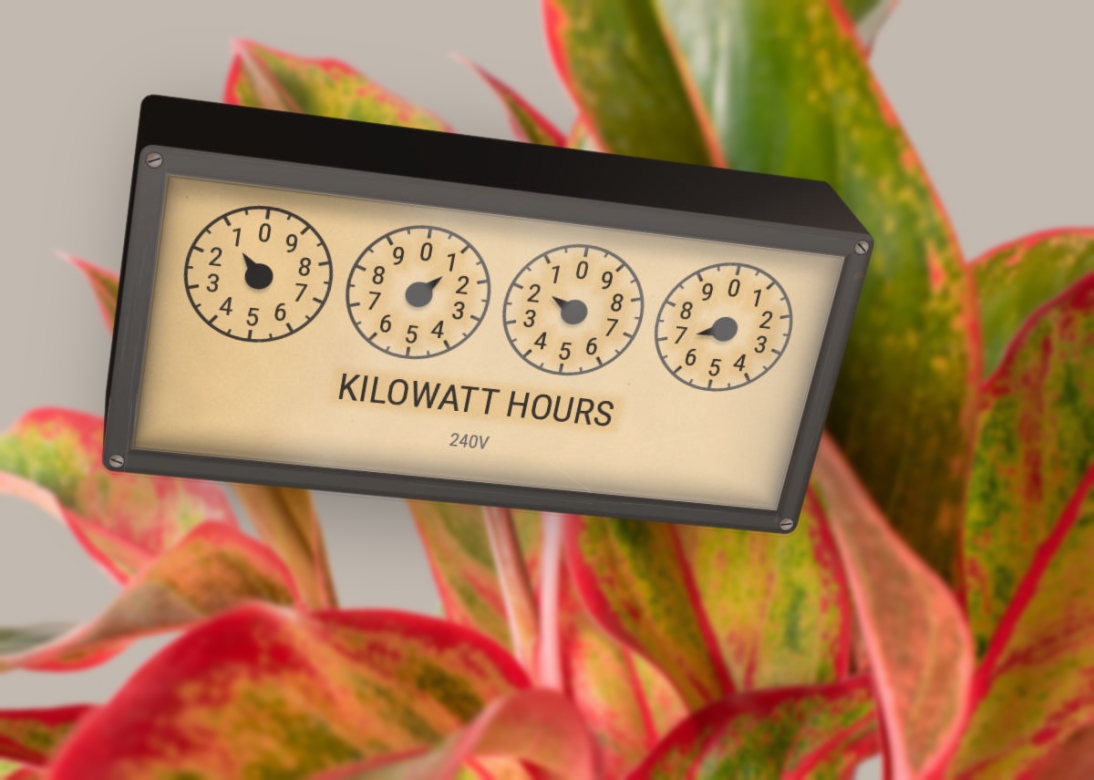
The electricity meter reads 1117 kWh
